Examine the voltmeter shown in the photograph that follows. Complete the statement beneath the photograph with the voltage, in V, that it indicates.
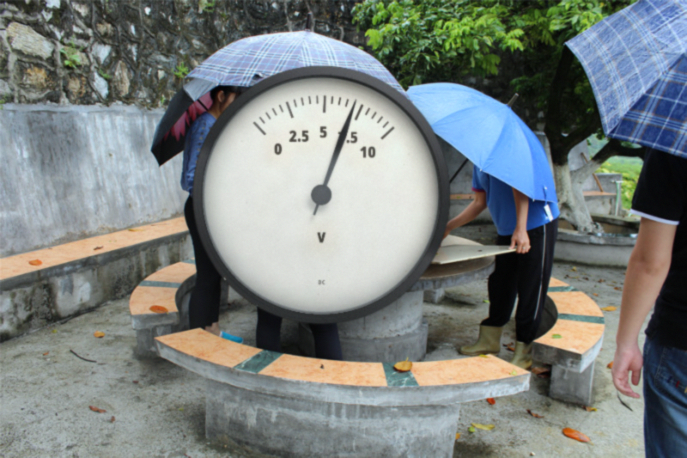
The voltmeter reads 7 V
